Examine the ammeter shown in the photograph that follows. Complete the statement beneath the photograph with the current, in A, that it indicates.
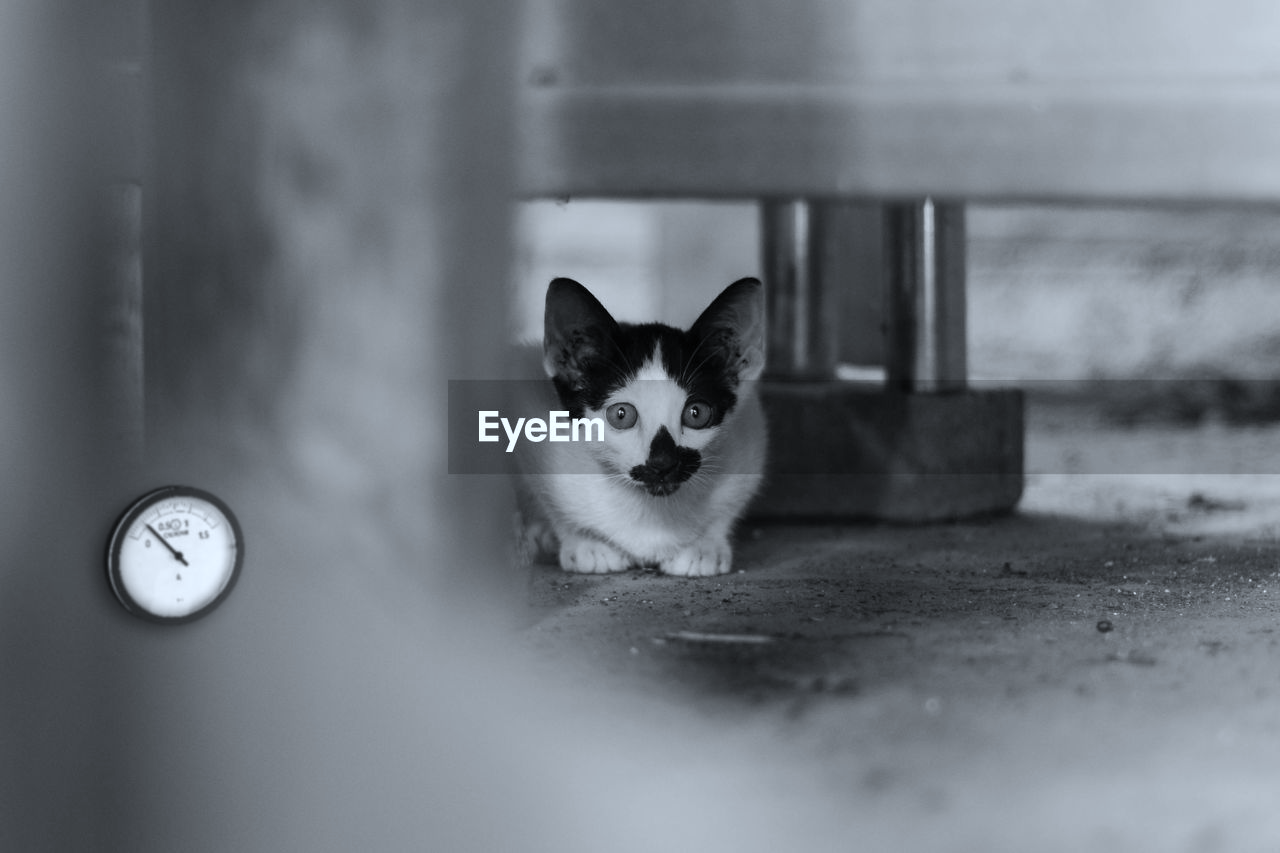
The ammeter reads 0.25 A
